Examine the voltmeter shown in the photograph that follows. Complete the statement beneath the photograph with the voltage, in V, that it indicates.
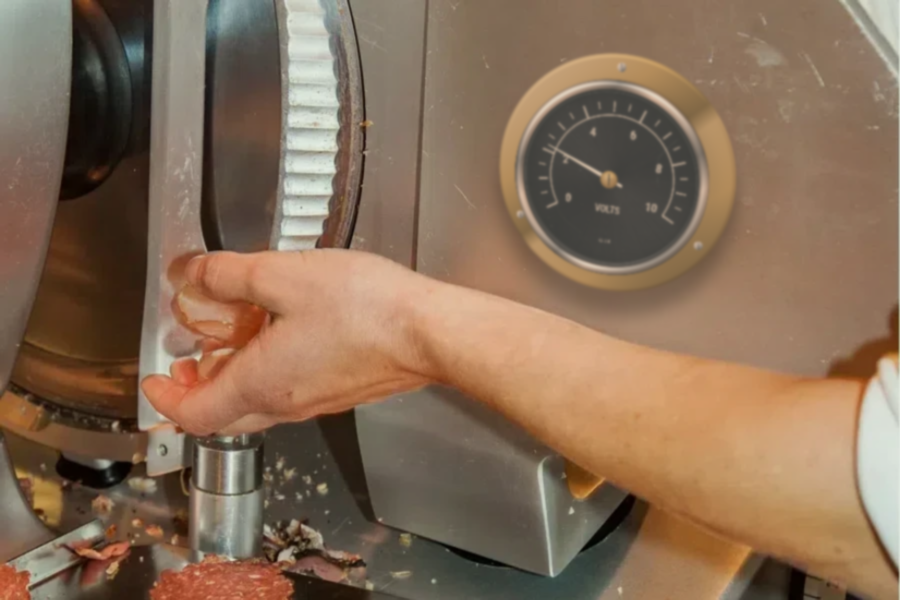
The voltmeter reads 2.25 V
